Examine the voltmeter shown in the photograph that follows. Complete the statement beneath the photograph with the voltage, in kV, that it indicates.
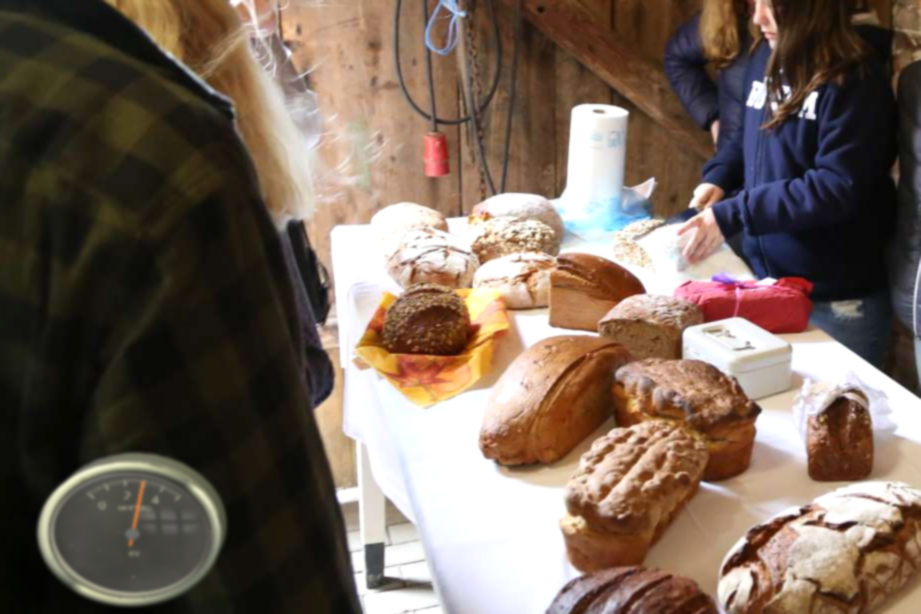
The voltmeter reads 3 kV
